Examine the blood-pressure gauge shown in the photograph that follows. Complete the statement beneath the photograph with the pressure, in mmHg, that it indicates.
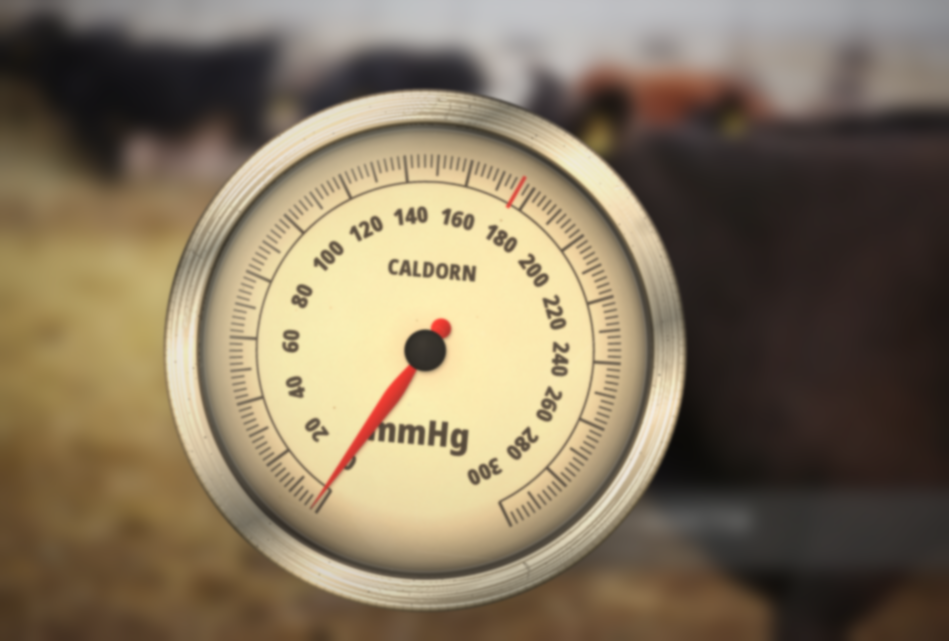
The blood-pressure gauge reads 2 mmHg
